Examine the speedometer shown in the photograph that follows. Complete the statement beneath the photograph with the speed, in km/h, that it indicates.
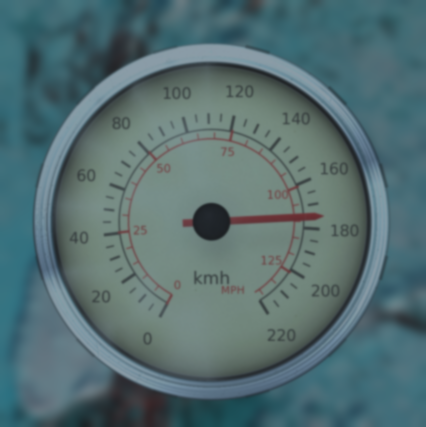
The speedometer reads 175 km/h
